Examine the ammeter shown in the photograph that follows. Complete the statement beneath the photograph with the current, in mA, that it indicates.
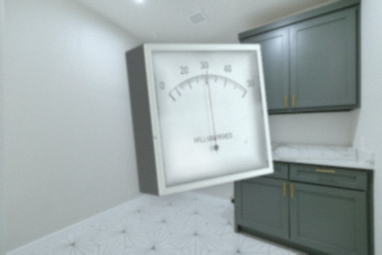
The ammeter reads 30 mA
